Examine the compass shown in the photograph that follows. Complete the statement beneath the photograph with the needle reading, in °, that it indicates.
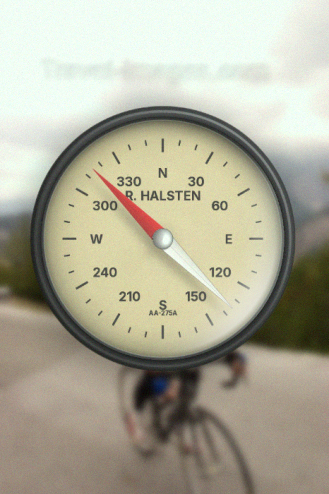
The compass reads 315 °
